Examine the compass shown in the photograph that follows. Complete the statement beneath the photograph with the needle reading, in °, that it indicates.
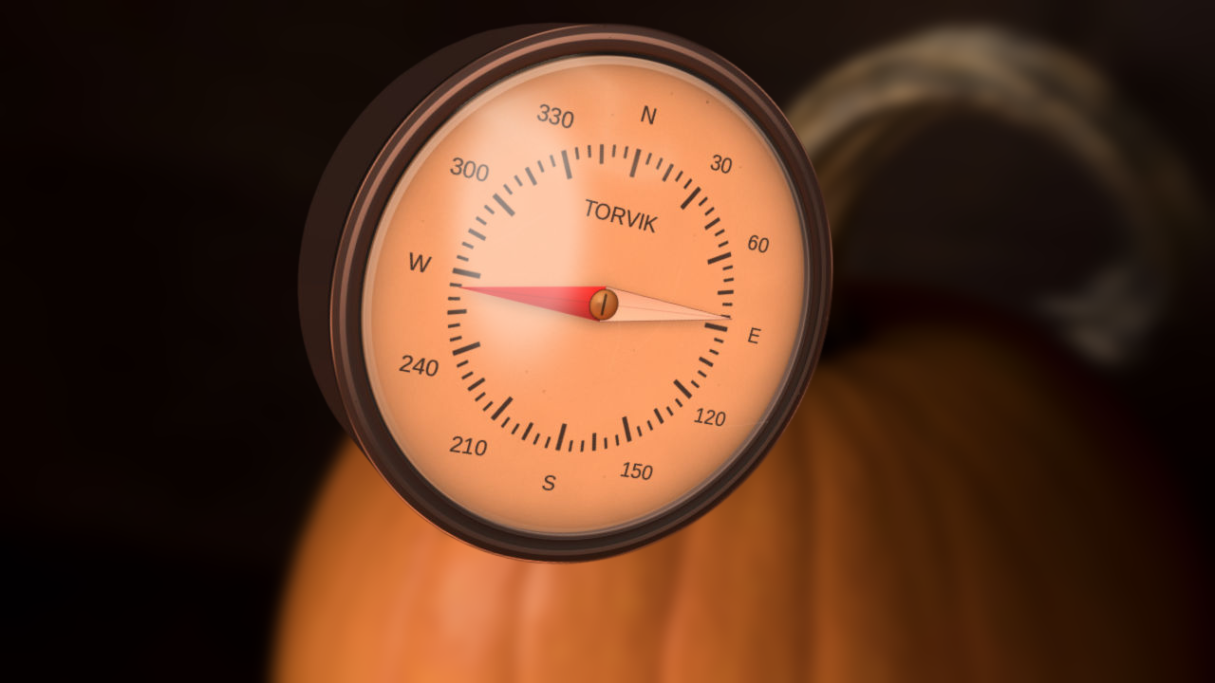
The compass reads 265 °
